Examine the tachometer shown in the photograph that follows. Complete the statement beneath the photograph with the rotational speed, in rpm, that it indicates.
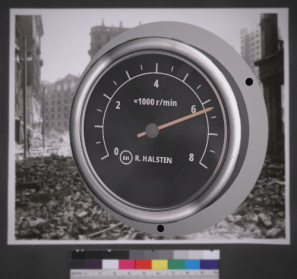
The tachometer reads 6250 rpm
